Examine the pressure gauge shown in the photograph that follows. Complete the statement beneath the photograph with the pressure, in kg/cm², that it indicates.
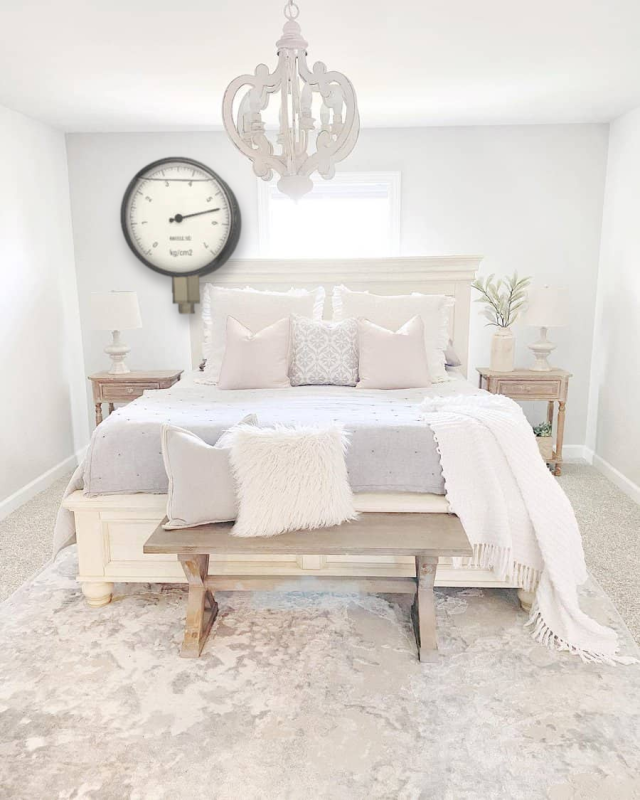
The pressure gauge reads 5.5 kg/cm²
